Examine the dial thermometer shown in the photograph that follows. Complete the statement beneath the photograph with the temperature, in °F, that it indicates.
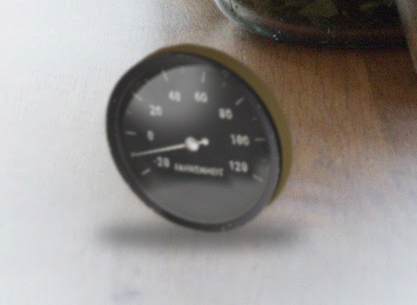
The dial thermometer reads -10 °F
